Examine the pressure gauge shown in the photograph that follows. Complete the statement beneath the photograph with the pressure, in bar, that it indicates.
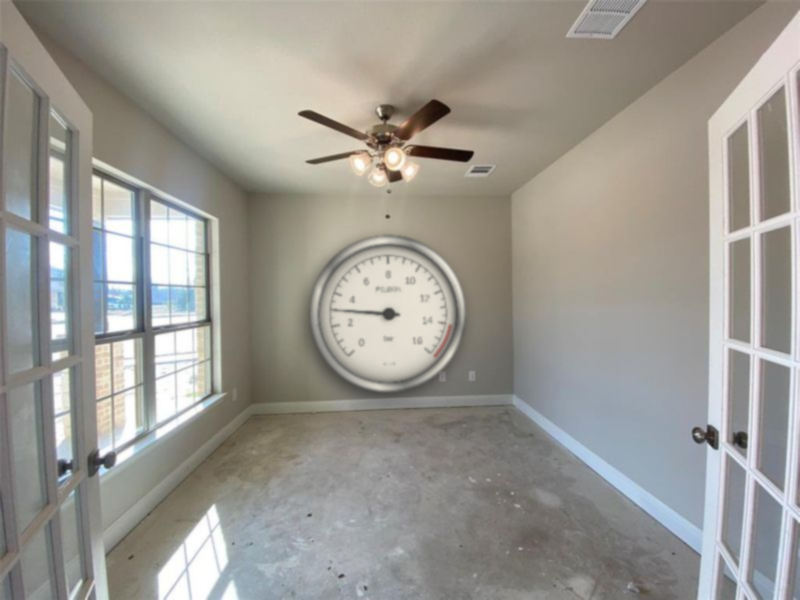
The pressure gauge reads 3 bar
